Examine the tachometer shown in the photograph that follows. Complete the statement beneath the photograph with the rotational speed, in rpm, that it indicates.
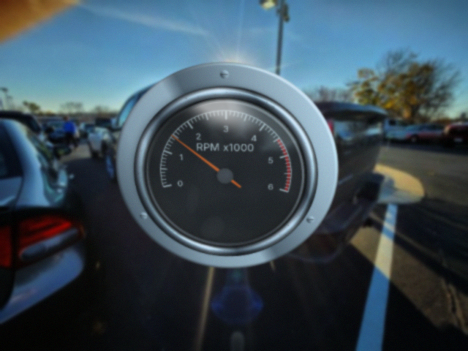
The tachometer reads 1500 rpm
